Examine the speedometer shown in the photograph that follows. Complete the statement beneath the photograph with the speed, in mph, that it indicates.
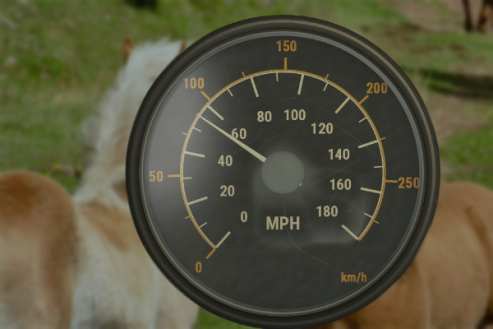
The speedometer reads 55 mph
